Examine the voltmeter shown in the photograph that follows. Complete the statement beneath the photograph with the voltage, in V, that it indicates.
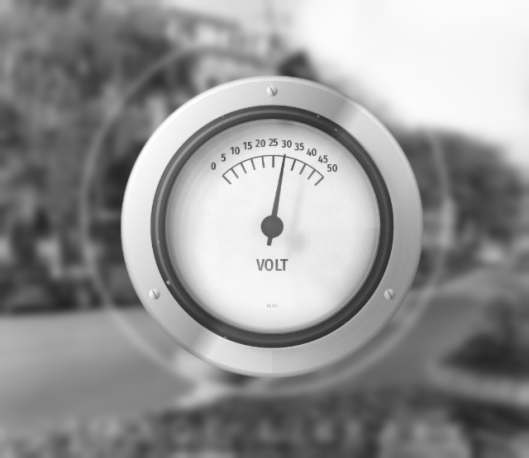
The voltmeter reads 30 V
